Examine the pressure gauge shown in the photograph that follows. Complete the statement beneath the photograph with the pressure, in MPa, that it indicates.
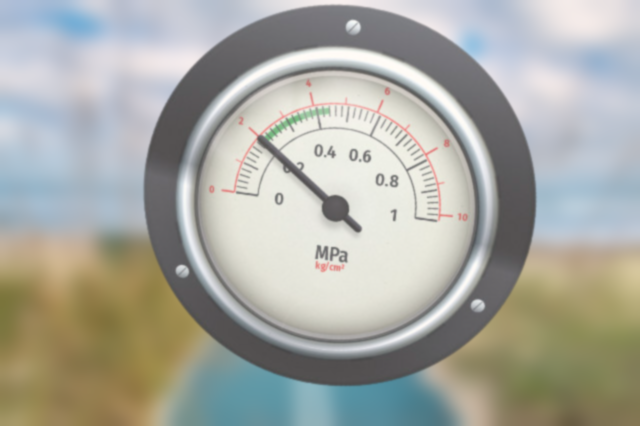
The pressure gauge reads 0.2 MPa
